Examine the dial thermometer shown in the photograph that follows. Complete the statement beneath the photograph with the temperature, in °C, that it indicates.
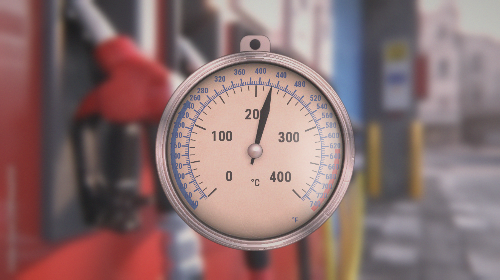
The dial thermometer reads 220 °C
